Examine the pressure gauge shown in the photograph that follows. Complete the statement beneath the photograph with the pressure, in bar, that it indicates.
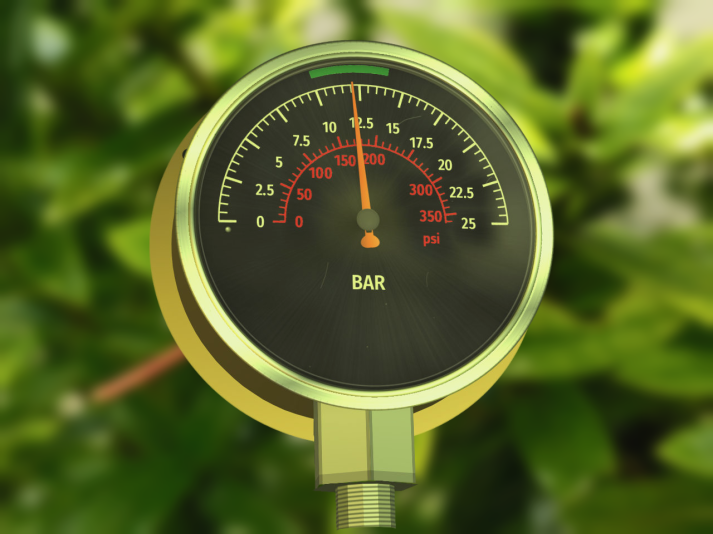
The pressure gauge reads 12 bar
